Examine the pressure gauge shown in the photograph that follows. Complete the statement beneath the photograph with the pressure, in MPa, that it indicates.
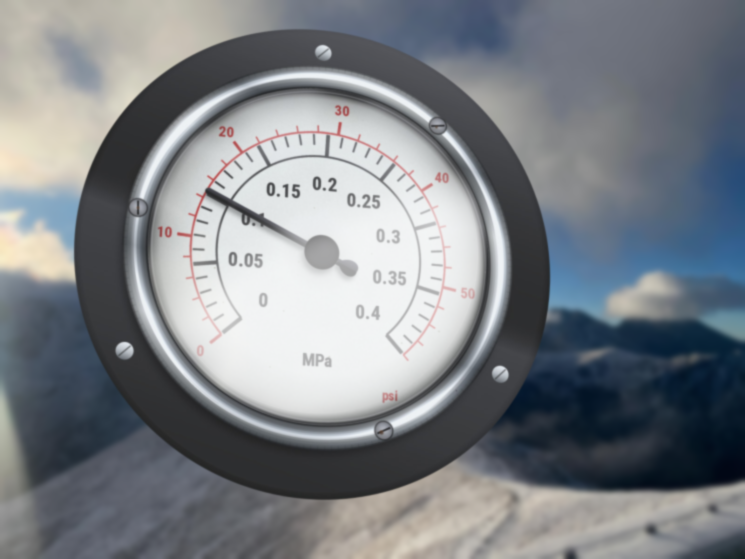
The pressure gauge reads 0.1 MPa
